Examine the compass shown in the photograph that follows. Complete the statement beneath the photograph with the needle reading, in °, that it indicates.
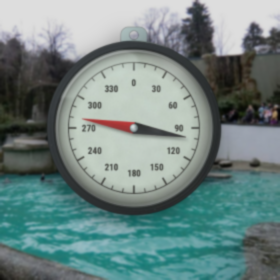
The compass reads 280 °
